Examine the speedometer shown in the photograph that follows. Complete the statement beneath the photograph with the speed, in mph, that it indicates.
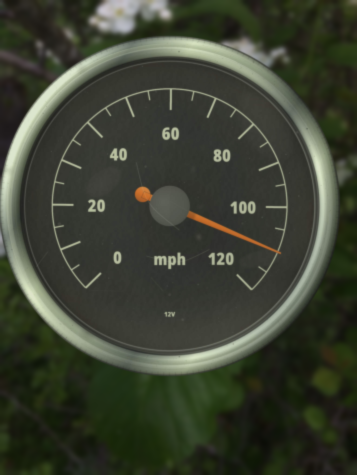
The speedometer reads 110 mph
